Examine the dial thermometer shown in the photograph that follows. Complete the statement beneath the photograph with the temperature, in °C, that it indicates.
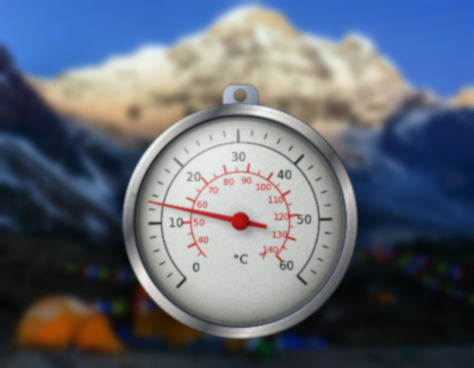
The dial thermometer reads 13 °C
